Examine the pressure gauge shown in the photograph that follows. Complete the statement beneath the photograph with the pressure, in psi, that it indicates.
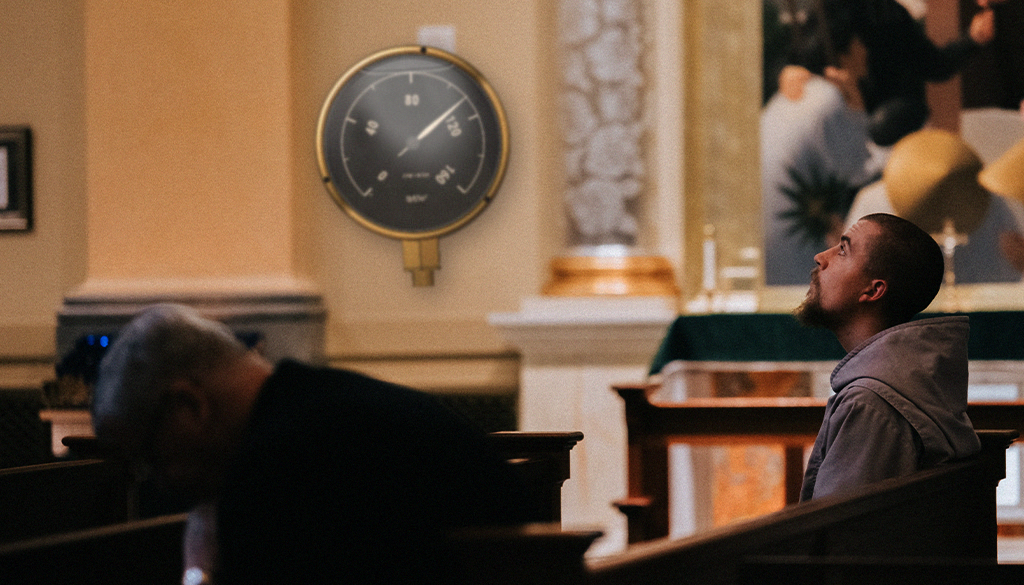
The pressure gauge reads 110 psi
